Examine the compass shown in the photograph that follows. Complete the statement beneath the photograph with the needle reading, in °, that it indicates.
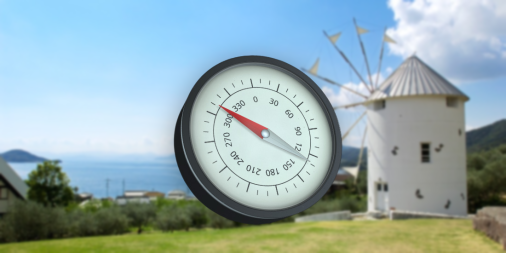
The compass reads 310 °
